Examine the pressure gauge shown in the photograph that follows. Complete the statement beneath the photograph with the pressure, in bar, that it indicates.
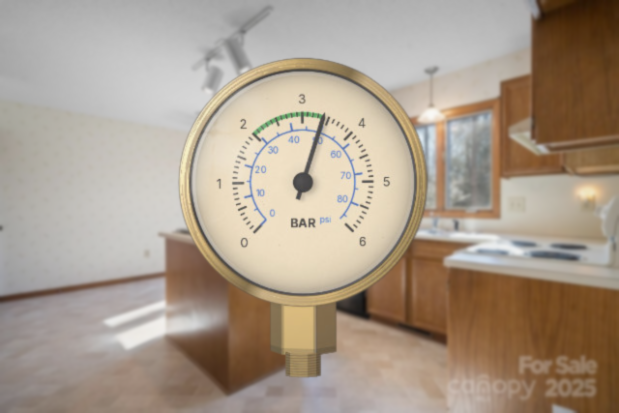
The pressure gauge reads 3.4 bar
